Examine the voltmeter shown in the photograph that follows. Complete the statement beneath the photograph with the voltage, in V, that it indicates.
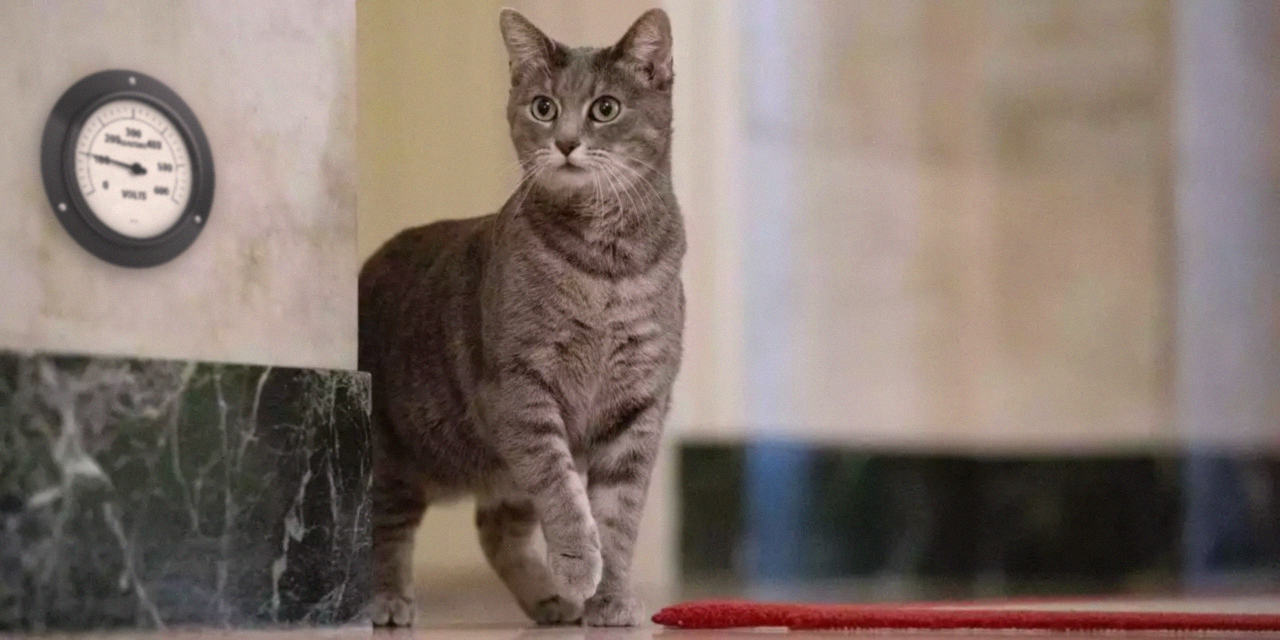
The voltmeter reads 100 V
